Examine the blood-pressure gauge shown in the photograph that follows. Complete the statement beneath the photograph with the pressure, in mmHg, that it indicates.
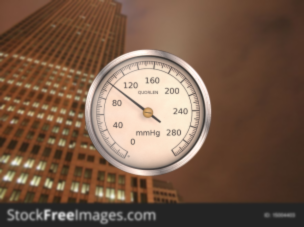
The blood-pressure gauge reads 100 mmHg
